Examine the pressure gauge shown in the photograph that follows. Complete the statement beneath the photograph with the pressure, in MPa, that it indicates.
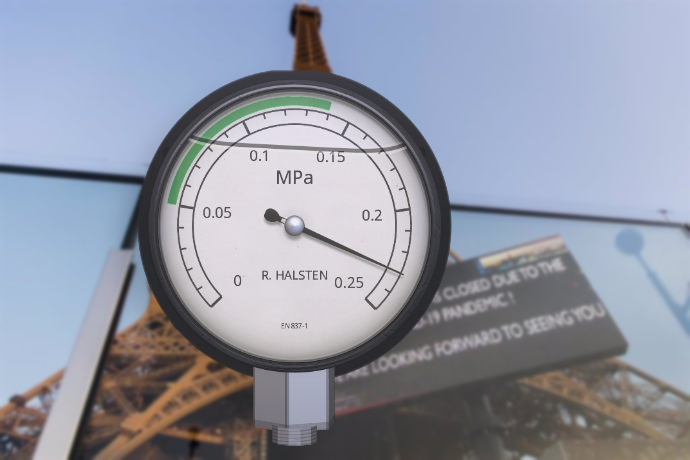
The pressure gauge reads 0.23 MPa
